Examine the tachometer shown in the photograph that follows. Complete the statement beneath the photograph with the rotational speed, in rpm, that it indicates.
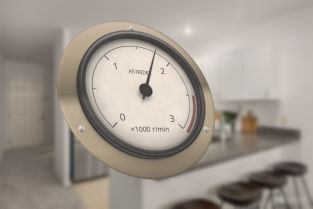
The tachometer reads 1750 rpm
